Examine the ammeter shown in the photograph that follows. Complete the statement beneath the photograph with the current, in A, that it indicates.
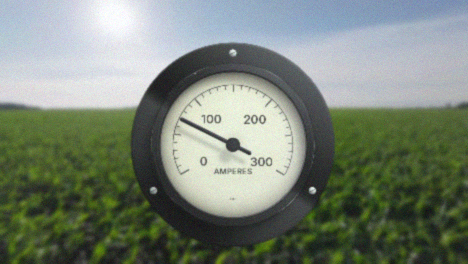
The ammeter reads 70 A
